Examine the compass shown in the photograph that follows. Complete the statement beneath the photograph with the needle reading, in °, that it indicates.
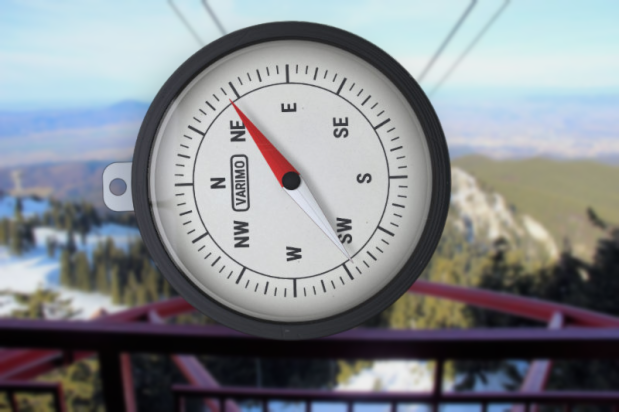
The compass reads 55 °
